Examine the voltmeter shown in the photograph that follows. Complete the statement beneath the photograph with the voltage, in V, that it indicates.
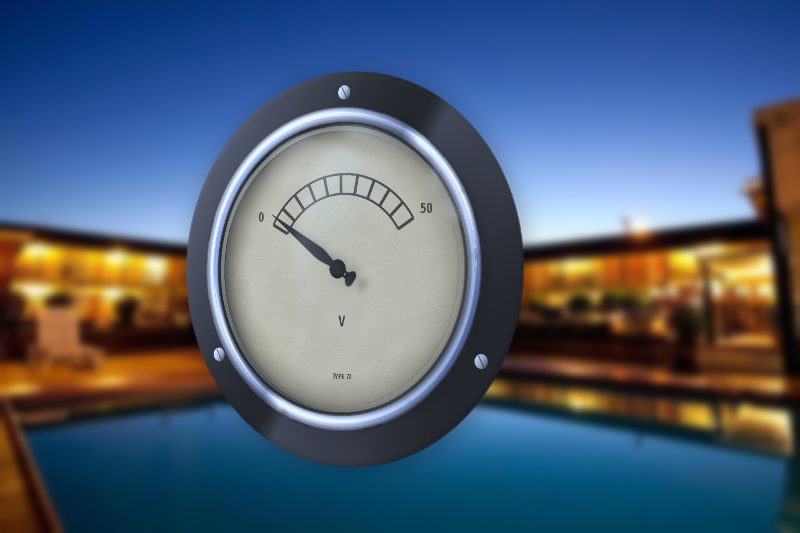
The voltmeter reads 2.5 V
